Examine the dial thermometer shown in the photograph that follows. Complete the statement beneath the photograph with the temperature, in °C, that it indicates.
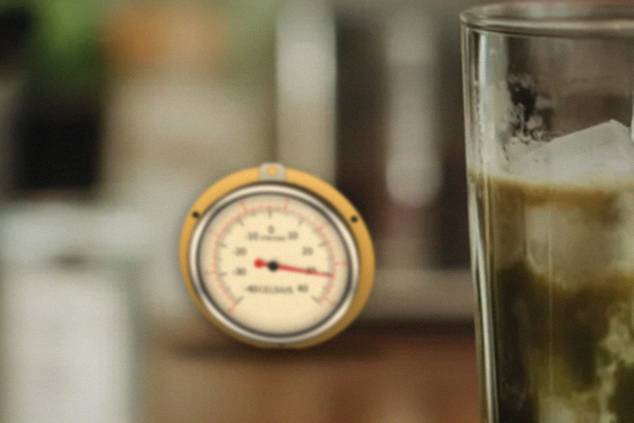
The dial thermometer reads 30 °C
